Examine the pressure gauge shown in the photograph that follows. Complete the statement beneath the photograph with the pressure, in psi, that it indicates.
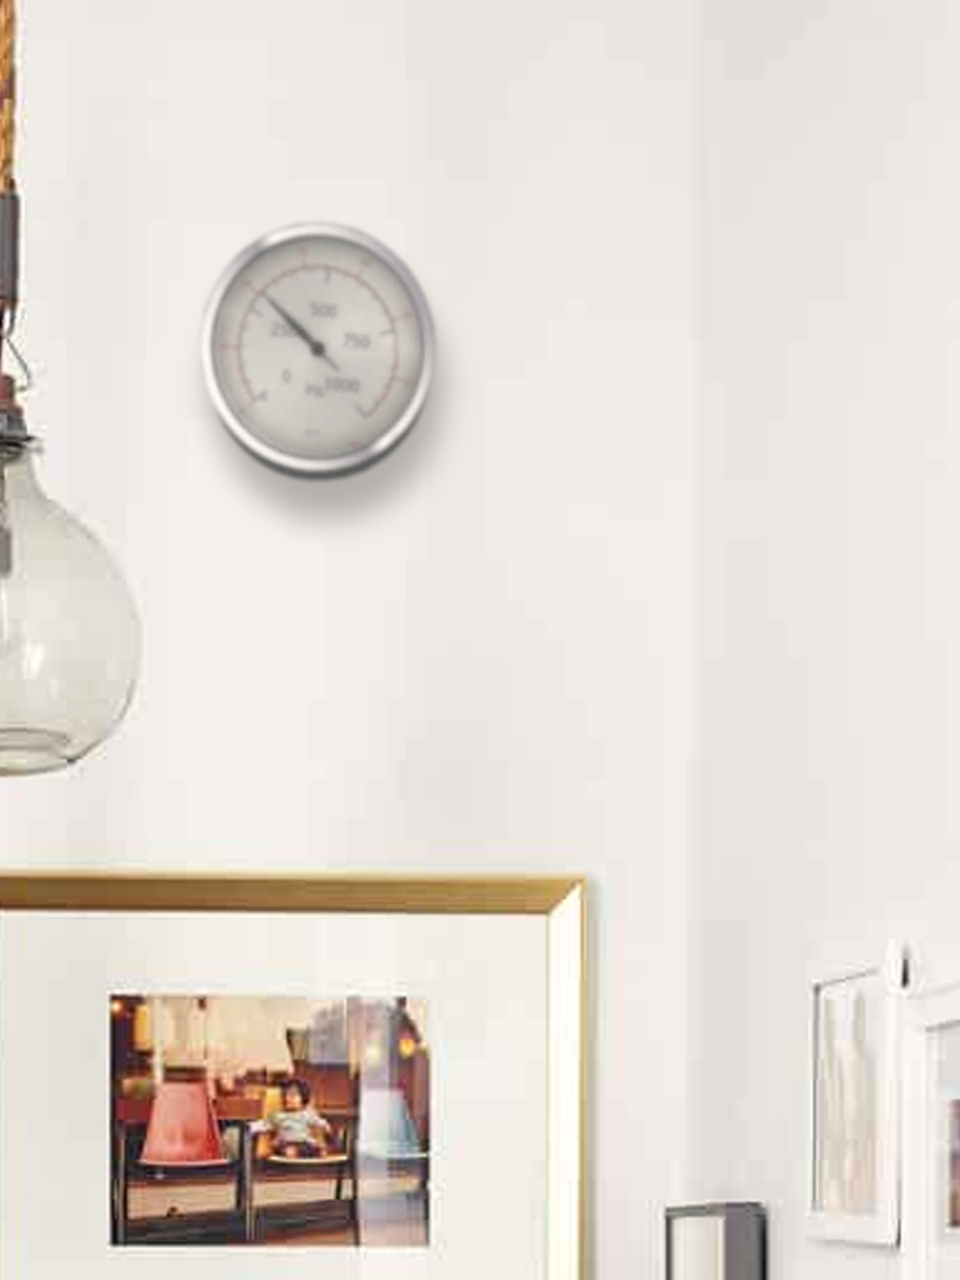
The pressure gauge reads 300 psi
